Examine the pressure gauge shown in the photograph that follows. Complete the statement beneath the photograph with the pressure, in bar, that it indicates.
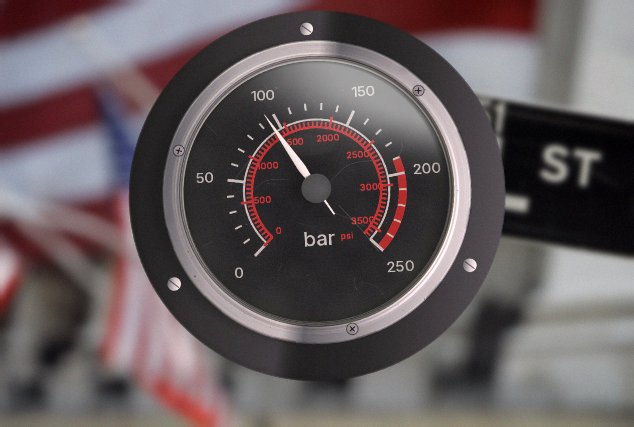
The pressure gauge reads 95 bar
